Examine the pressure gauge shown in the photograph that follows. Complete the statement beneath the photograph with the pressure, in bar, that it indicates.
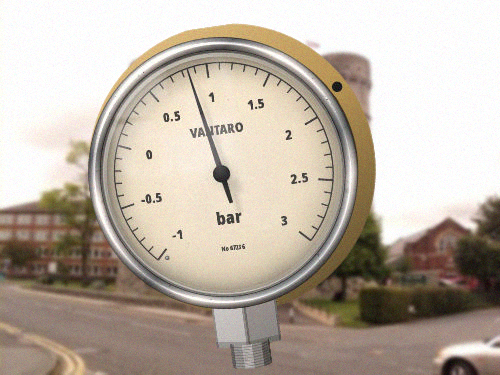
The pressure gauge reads 0.85 bar
